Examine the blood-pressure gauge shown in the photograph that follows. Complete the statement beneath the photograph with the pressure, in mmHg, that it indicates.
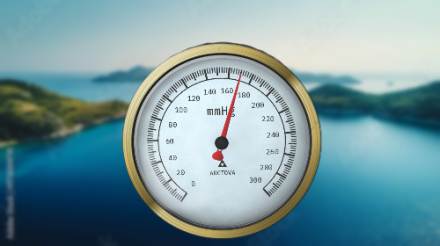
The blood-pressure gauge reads 170 mmHg
